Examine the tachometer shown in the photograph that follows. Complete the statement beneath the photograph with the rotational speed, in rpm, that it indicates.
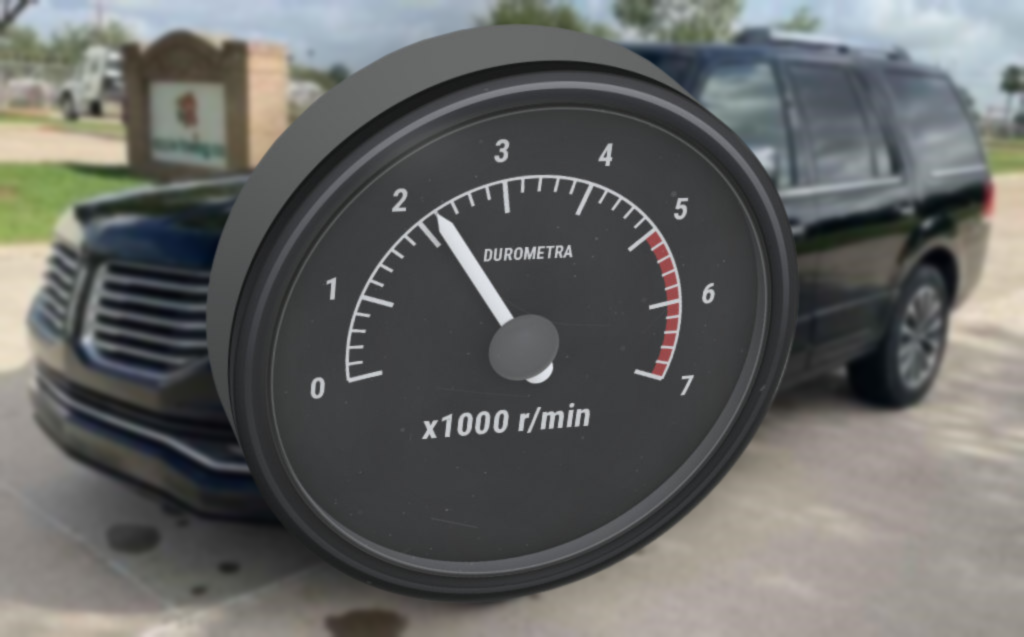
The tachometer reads 2200 rpm
